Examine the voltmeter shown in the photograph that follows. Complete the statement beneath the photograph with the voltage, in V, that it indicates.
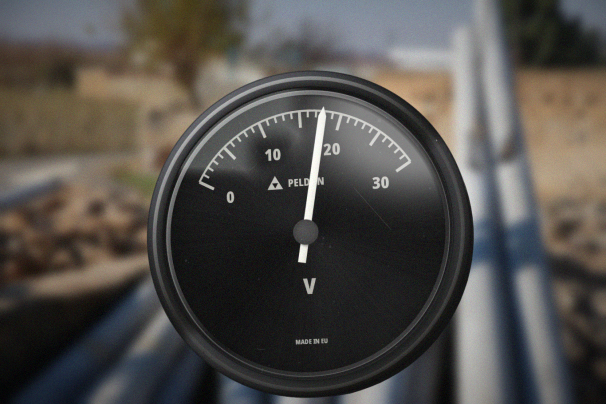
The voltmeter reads 18 V
